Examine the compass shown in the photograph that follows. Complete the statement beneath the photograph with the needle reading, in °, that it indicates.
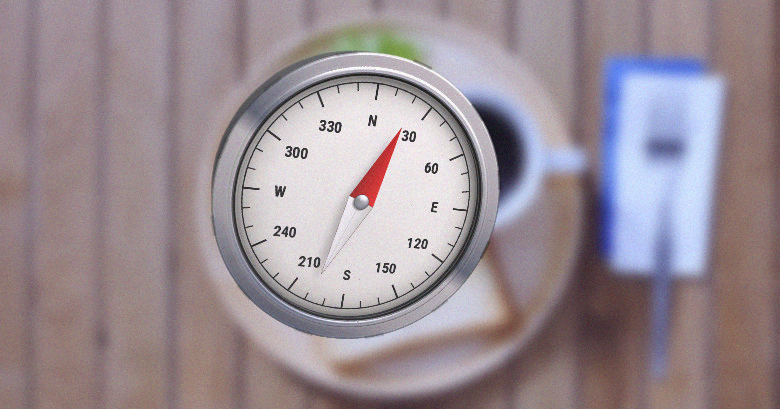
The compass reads 20 °
